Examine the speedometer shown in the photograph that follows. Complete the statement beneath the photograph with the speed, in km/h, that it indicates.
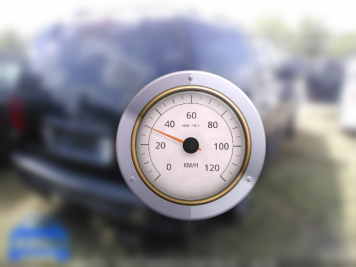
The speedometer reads 30 km/h
